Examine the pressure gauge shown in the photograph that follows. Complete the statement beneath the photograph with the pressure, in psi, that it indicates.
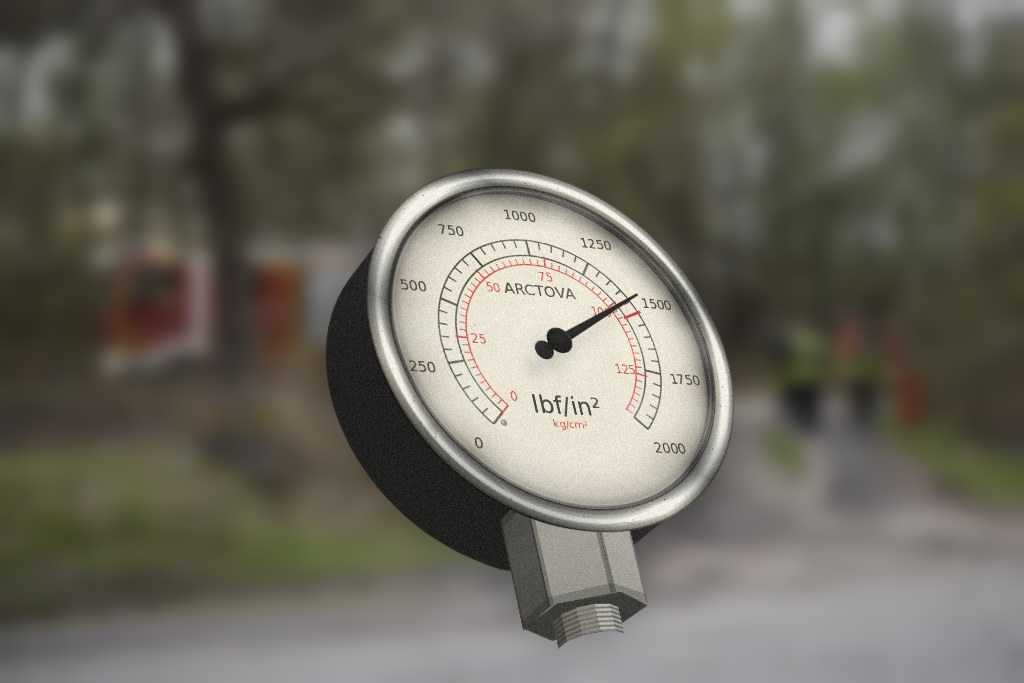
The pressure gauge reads 1450 psi
